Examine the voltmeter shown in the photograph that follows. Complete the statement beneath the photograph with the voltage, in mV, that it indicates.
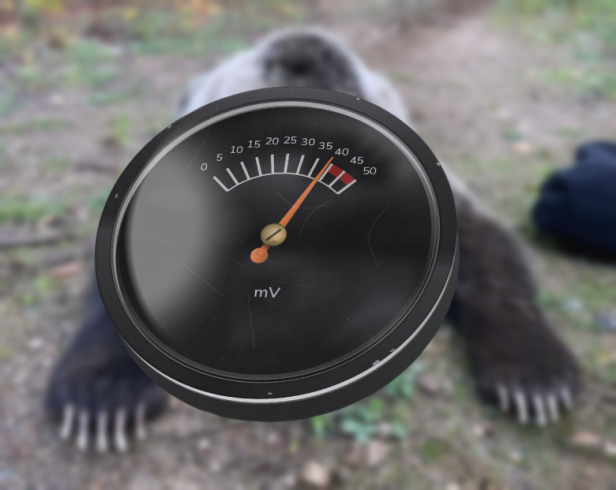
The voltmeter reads 40 mV
